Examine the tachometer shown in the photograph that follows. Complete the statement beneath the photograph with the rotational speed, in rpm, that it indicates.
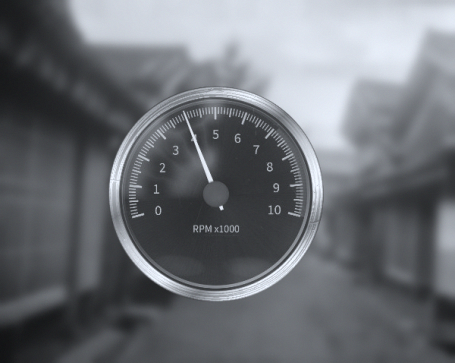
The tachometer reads 4000 rpm
